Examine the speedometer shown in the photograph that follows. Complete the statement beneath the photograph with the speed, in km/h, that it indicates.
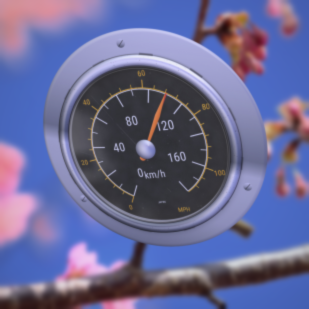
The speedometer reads 110 km/h
